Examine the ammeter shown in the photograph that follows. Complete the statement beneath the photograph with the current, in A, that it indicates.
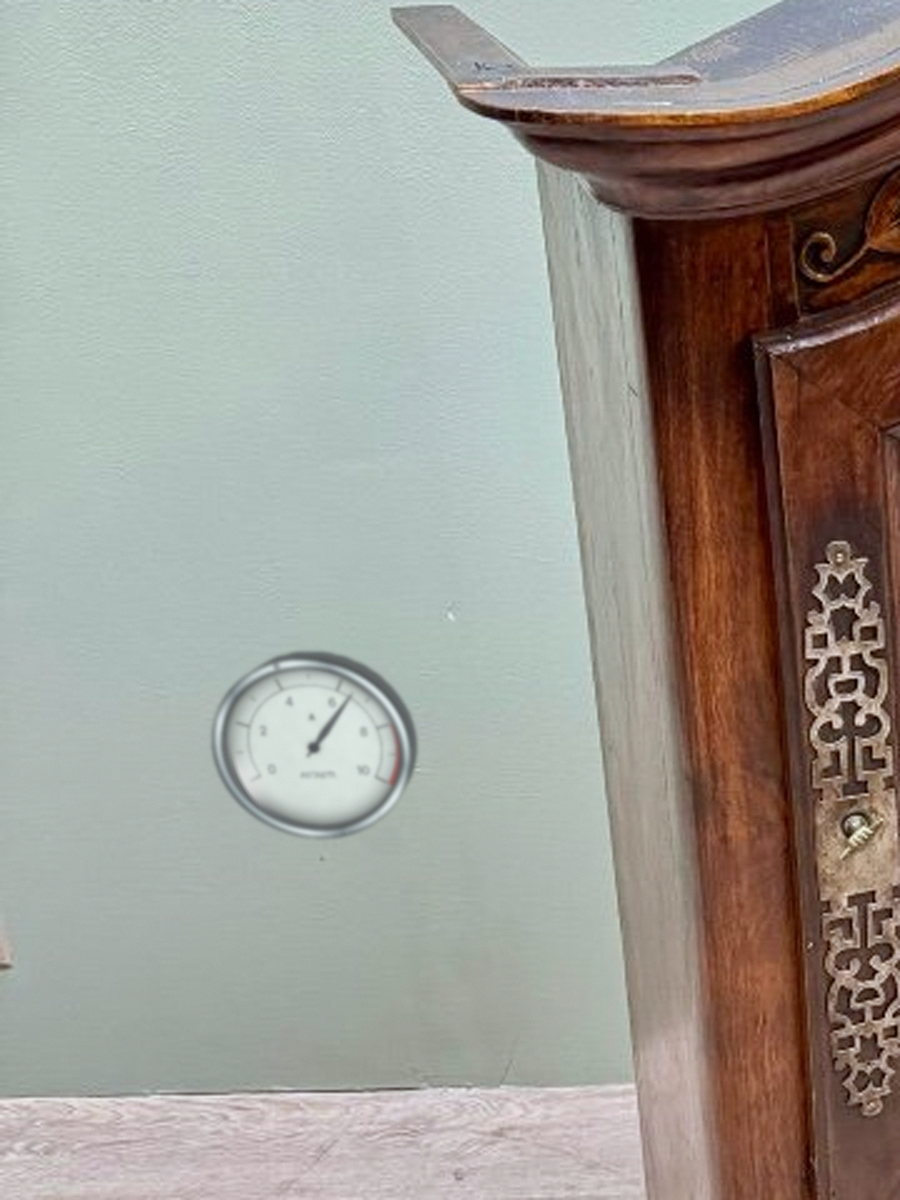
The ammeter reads 6.5 A
